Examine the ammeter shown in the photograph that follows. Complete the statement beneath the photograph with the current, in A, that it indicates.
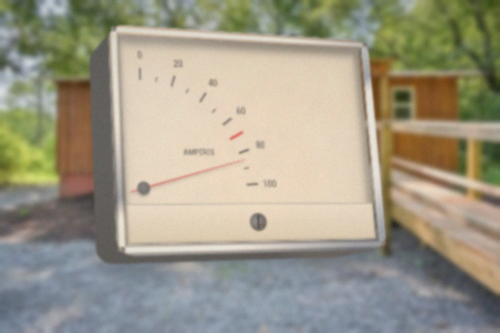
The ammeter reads 85 A
